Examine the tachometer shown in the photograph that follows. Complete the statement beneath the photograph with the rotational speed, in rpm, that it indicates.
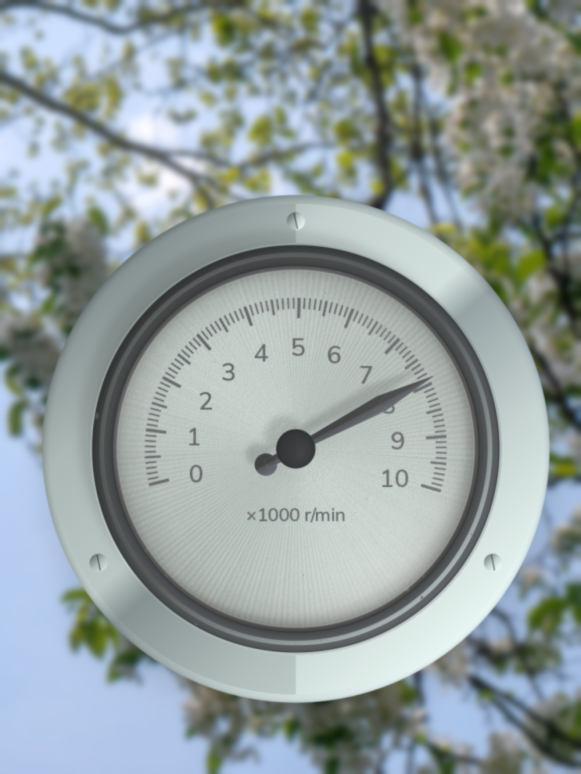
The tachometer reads 7900 rpm
